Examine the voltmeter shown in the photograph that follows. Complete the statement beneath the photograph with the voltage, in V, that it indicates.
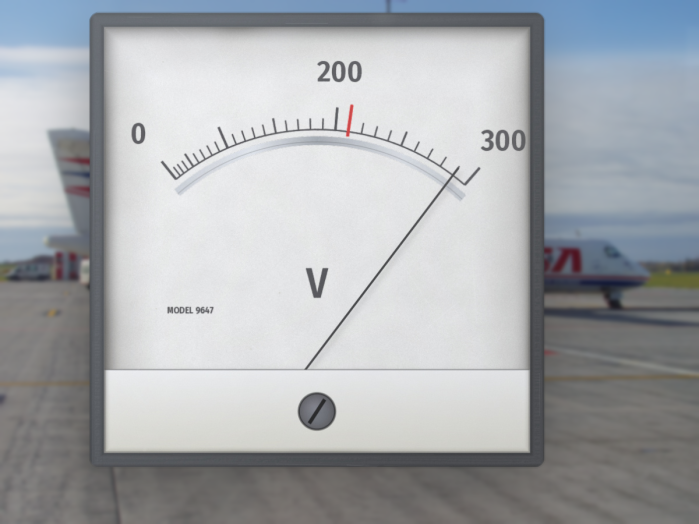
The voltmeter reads 290 V
